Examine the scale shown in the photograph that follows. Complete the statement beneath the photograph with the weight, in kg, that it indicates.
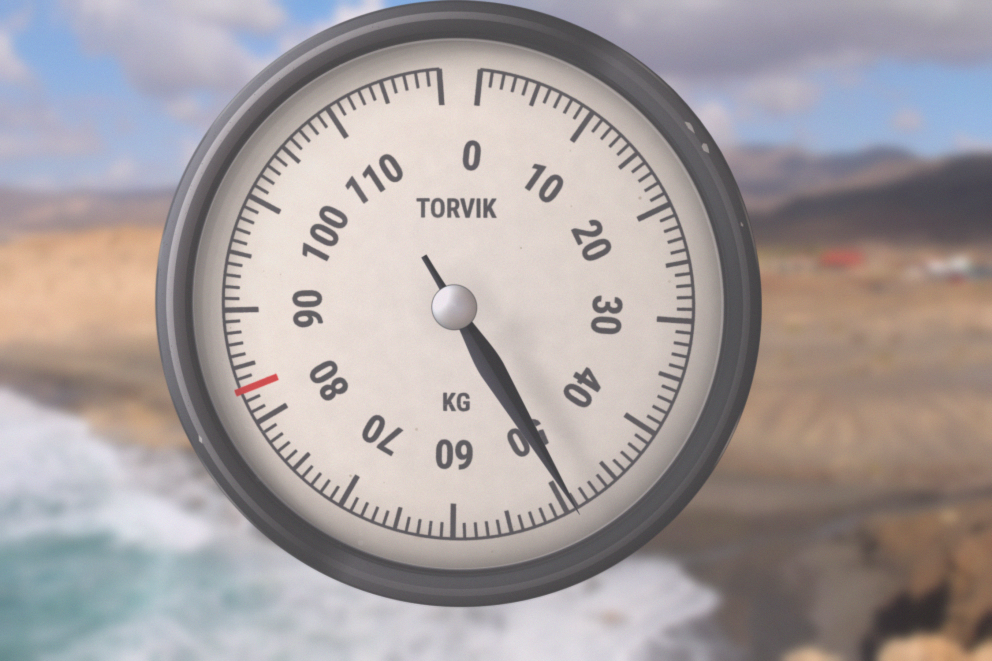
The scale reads 49 kg
